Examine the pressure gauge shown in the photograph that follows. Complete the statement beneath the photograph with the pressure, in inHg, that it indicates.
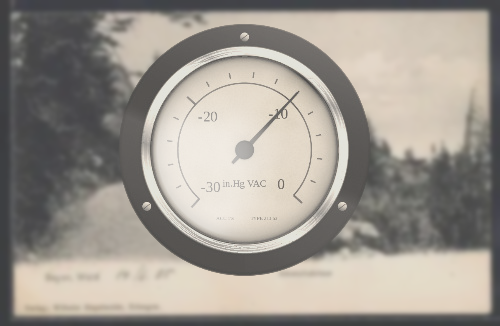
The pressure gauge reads -10 inHg
